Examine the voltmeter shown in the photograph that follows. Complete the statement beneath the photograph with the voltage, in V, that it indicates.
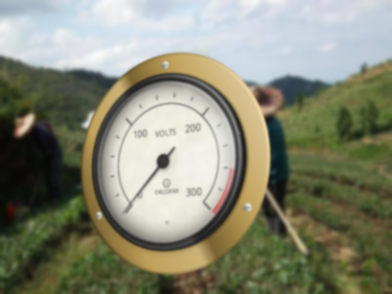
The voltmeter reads 0 V
